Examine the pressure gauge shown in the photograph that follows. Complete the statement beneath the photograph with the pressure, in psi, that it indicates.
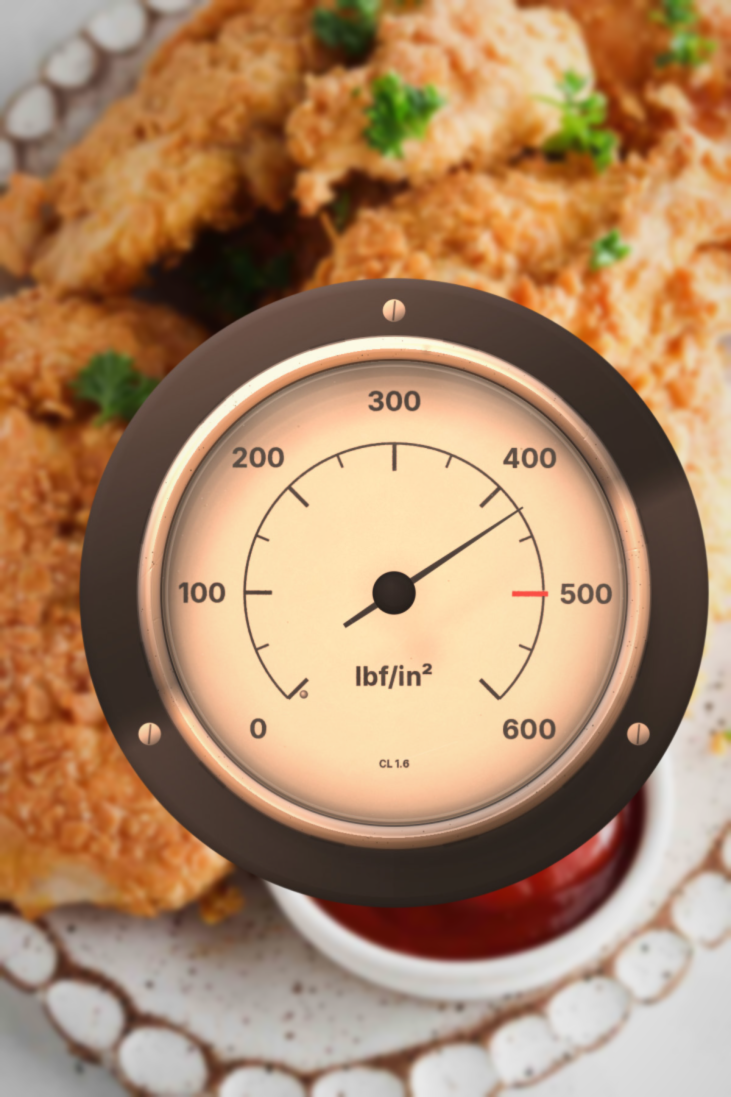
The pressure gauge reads 425 psi
